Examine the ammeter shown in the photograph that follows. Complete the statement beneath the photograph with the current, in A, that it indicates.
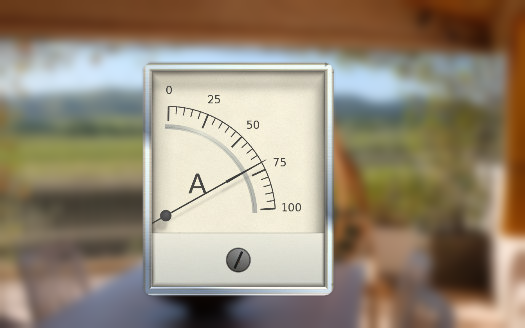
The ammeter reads 70 A
